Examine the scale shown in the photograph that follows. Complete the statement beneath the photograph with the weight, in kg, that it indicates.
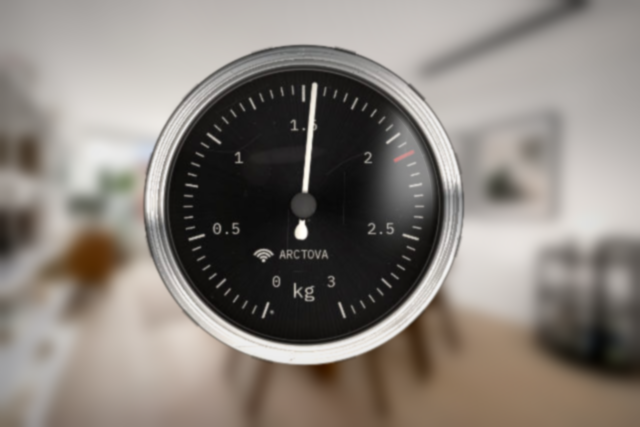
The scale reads 1.55 kg
